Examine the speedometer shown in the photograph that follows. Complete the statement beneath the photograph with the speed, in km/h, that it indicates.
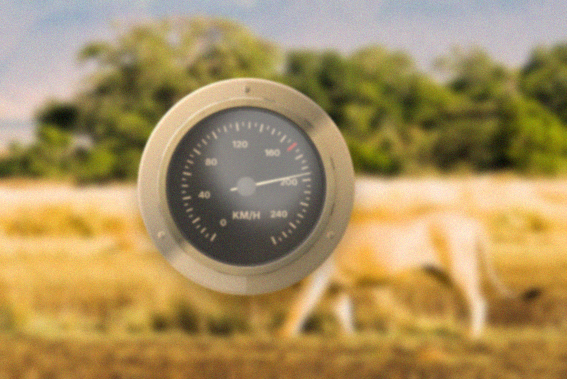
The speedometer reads 195 km/h
